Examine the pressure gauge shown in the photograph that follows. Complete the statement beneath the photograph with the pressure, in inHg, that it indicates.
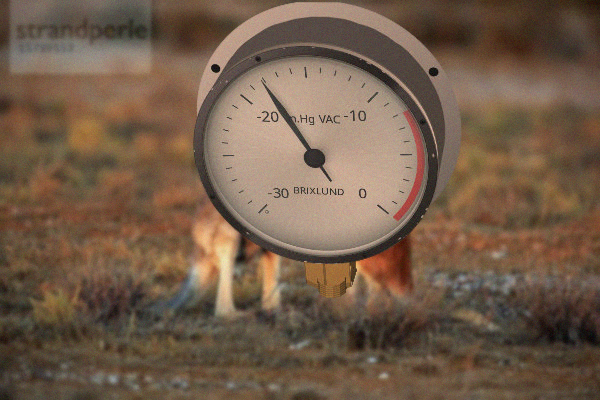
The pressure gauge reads -18 inHg
